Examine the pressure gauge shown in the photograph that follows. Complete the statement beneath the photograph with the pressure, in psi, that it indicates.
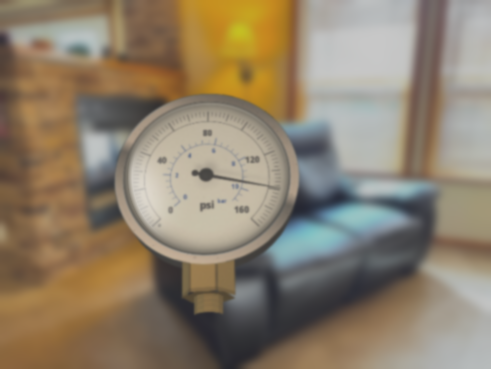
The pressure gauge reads 140 psi
